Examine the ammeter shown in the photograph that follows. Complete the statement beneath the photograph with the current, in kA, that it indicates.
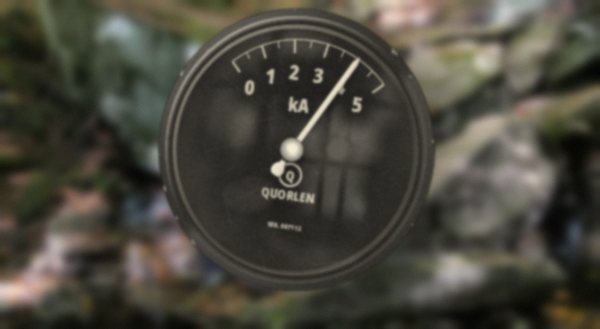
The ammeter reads 4 kA
